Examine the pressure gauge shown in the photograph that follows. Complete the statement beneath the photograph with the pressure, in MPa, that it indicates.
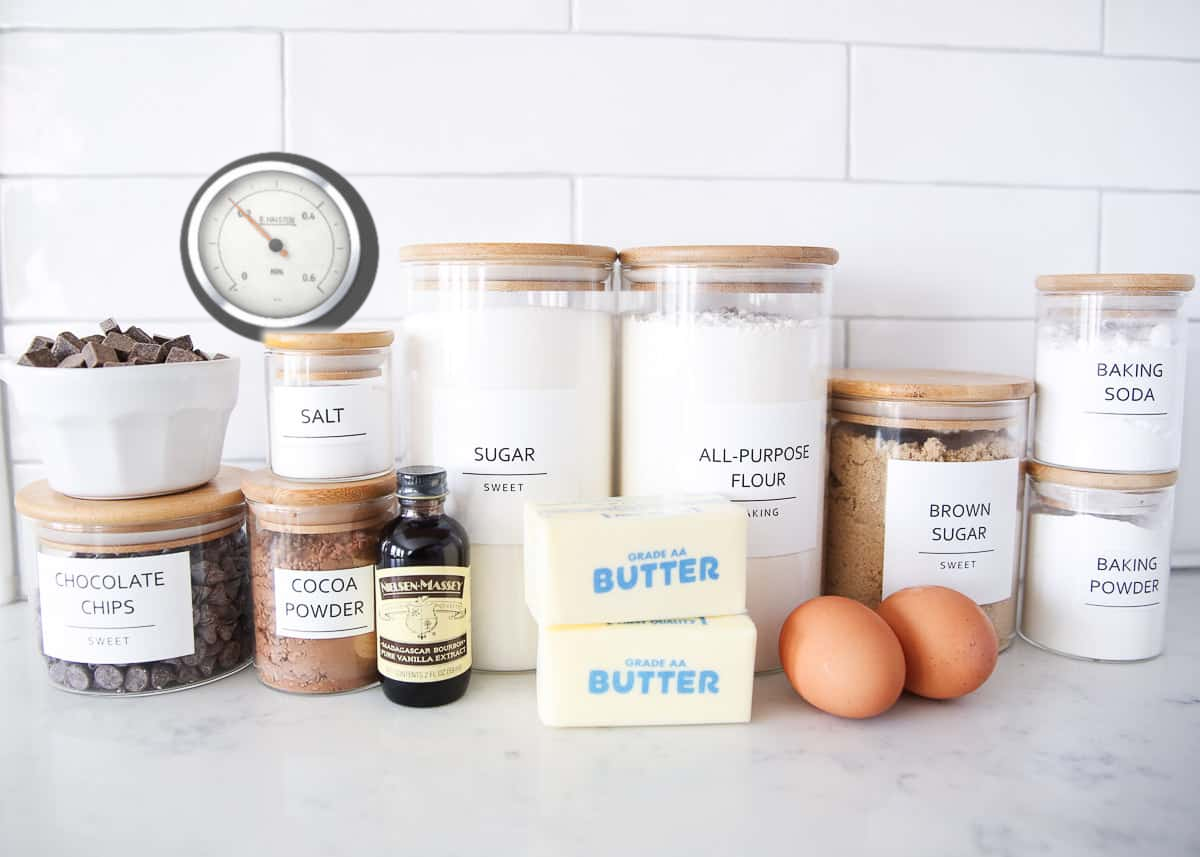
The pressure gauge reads 0.2 MPa
